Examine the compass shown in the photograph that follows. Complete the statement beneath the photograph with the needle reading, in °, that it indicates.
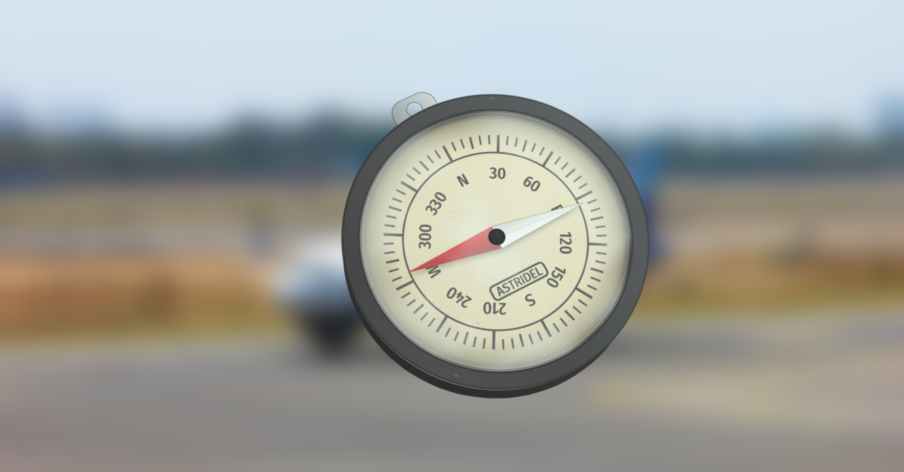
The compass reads 275 °
